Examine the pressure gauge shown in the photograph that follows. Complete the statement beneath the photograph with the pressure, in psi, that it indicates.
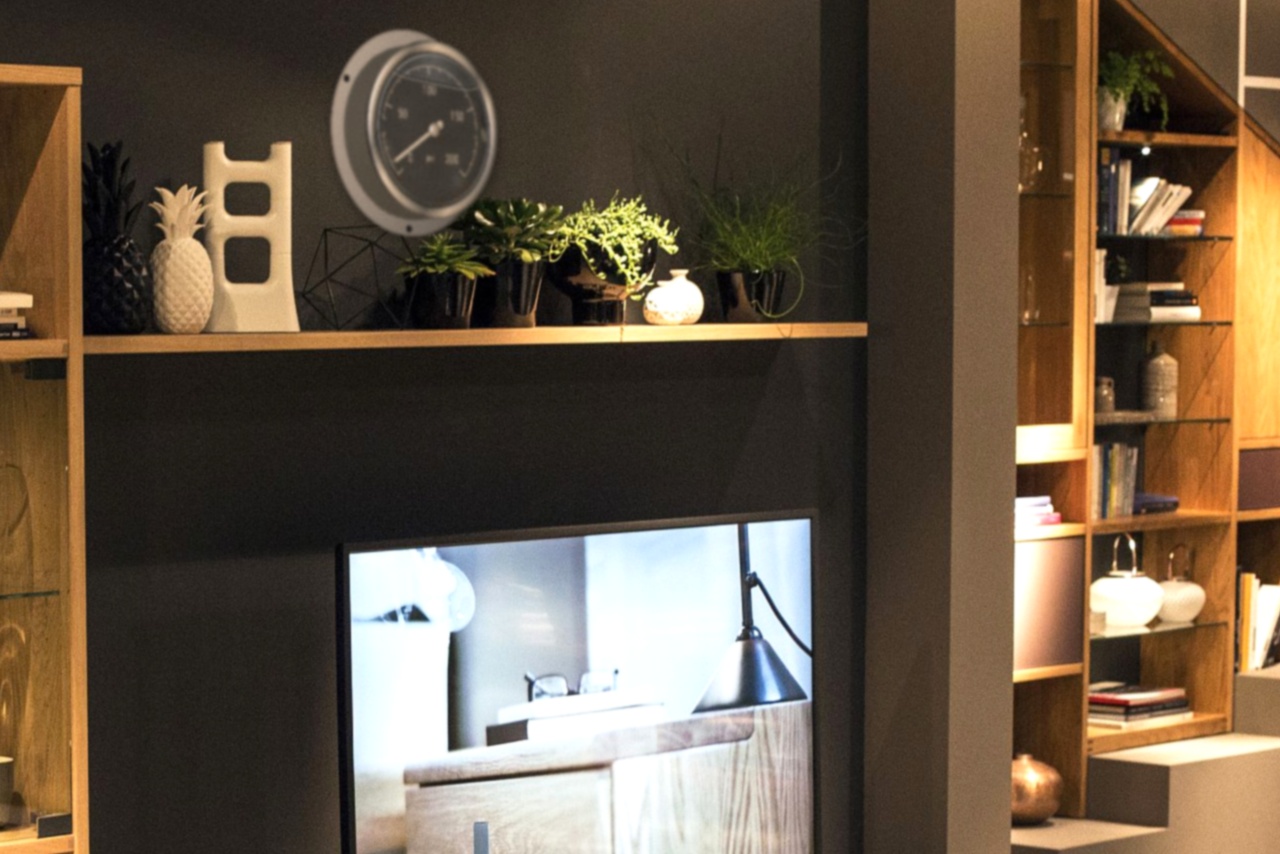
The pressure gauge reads 10 psi
